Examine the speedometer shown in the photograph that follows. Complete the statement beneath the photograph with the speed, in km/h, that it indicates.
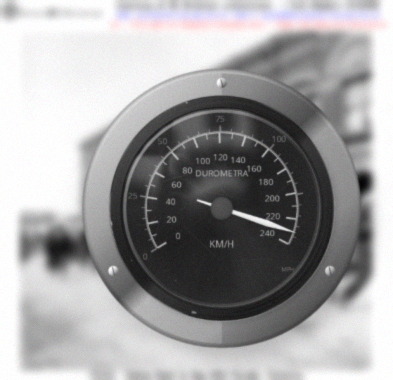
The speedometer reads 230 km/h
